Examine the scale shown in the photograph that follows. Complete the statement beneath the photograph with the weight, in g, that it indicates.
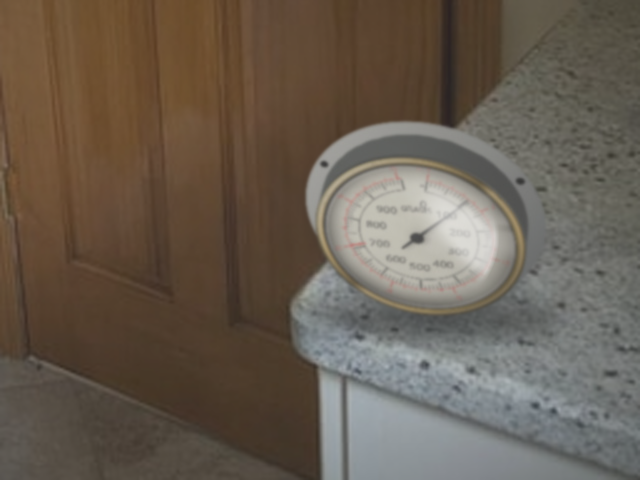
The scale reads 100 g
